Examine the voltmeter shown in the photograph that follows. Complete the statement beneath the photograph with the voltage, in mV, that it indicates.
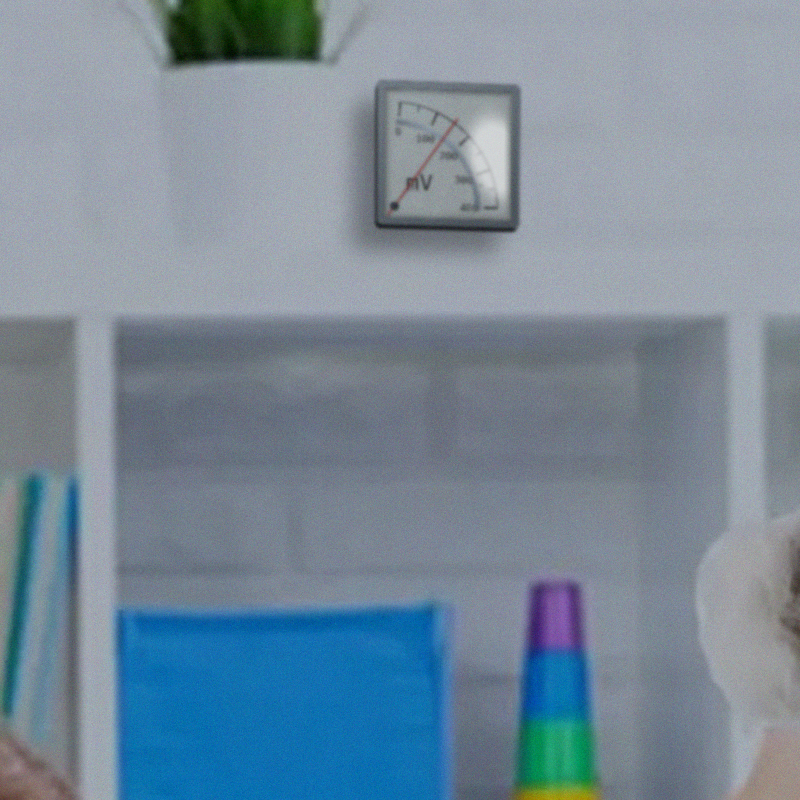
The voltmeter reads 150 mV
